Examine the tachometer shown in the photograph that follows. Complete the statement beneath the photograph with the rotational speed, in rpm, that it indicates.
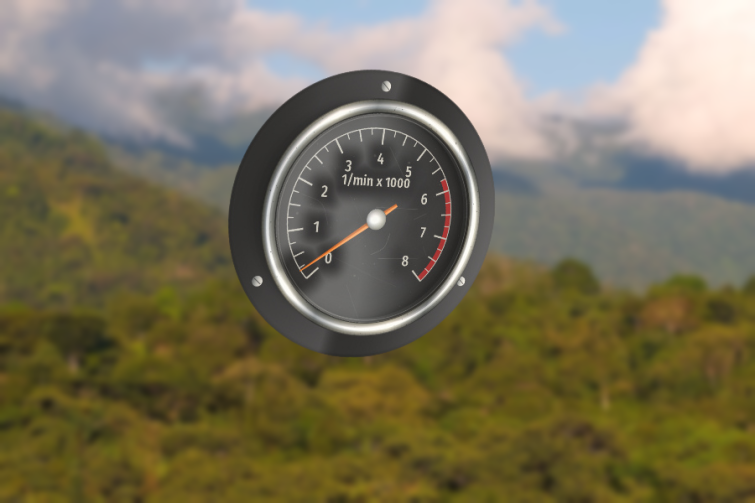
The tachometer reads 250 rpm
